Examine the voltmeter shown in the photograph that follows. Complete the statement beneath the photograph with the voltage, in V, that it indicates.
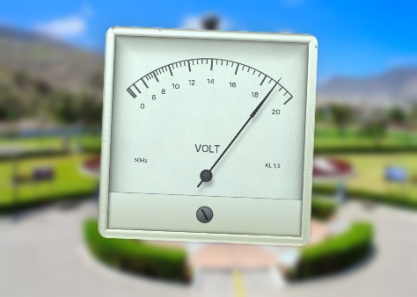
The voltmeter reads 18.8 V
